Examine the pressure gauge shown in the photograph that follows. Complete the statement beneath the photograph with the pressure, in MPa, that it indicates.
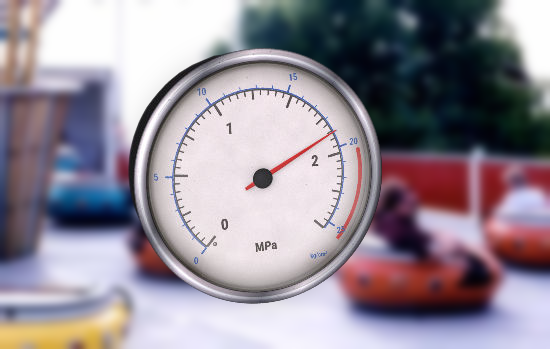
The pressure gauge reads 1.85 MPa
